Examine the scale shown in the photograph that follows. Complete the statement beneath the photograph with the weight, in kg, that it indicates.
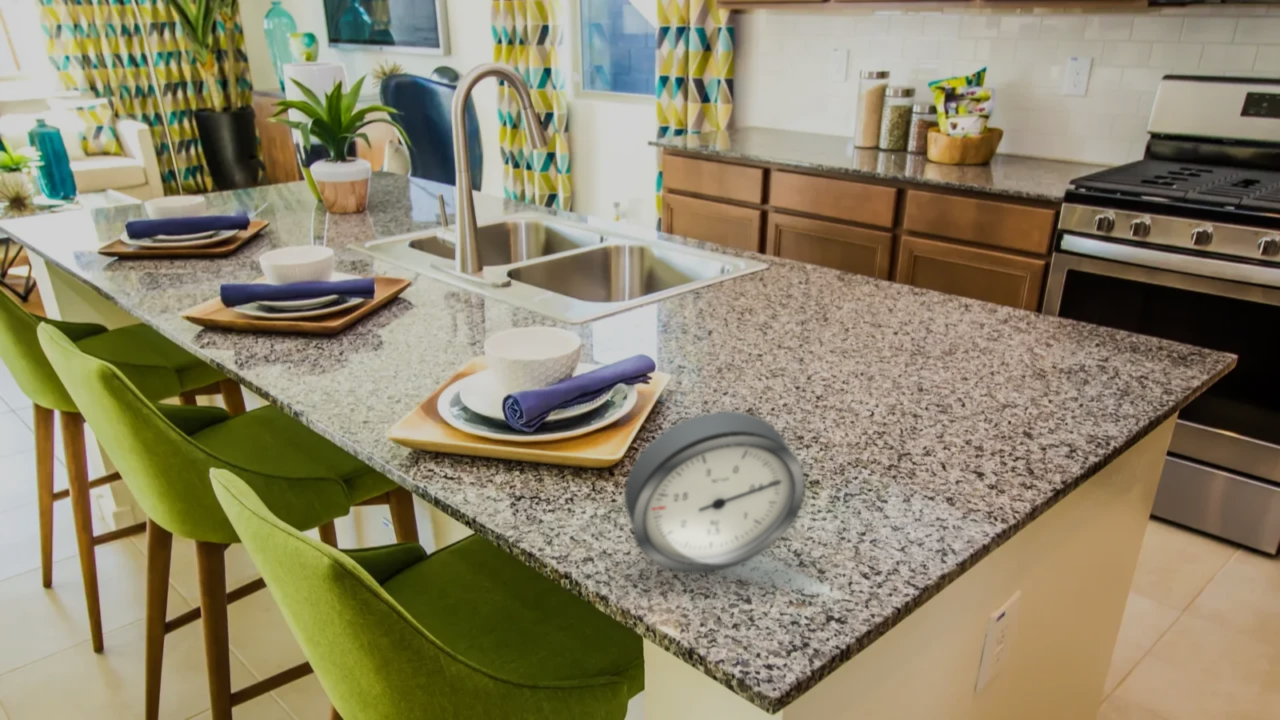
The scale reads 0.5 kg
